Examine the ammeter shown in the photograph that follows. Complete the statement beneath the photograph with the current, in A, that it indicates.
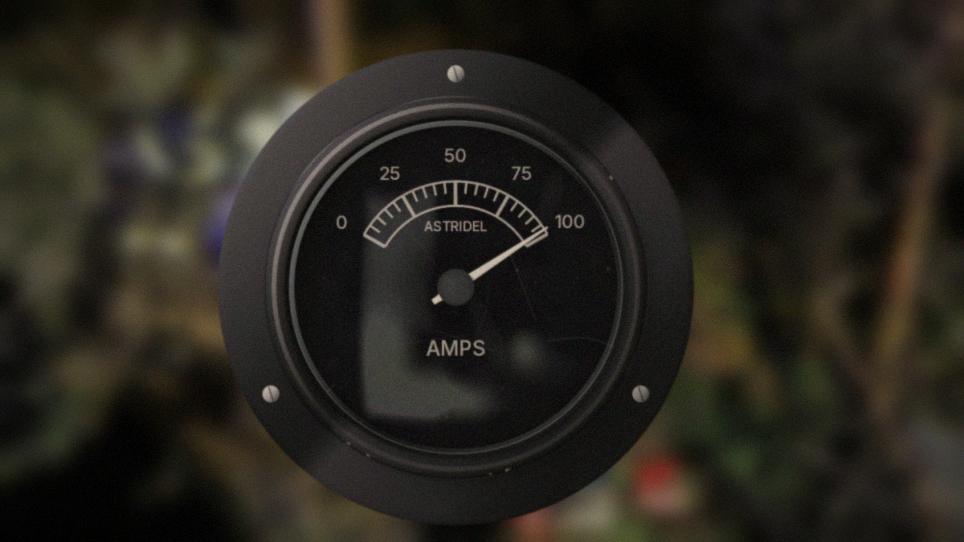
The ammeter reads 97.5 A
